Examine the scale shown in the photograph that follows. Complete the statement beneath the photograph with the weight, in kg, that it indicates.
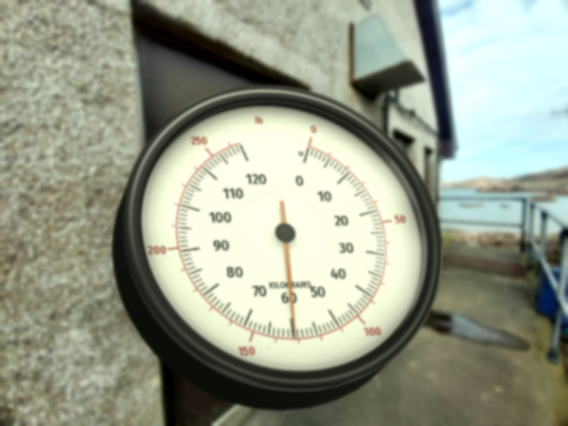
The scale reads 60 kg
